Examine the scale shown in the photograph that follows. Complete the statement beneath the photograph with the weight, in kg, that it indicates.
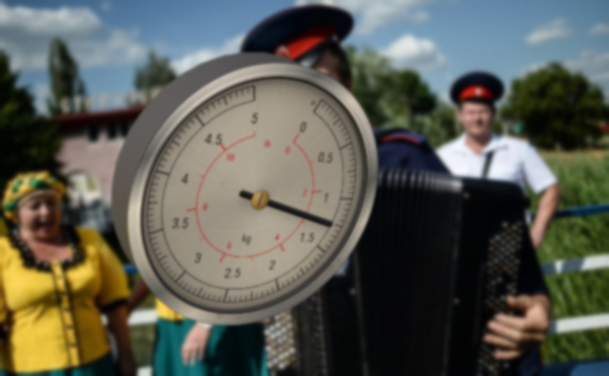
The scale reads 1.25 kg
